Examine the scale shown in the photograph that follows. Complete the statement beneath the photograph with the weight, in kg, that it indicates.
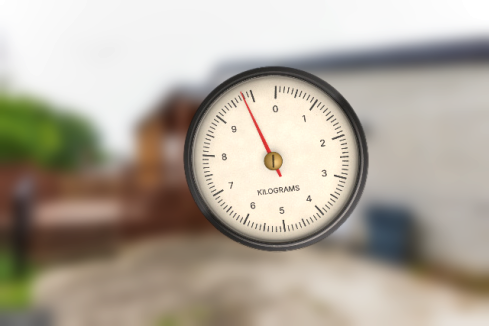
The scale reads 9.8 kg
